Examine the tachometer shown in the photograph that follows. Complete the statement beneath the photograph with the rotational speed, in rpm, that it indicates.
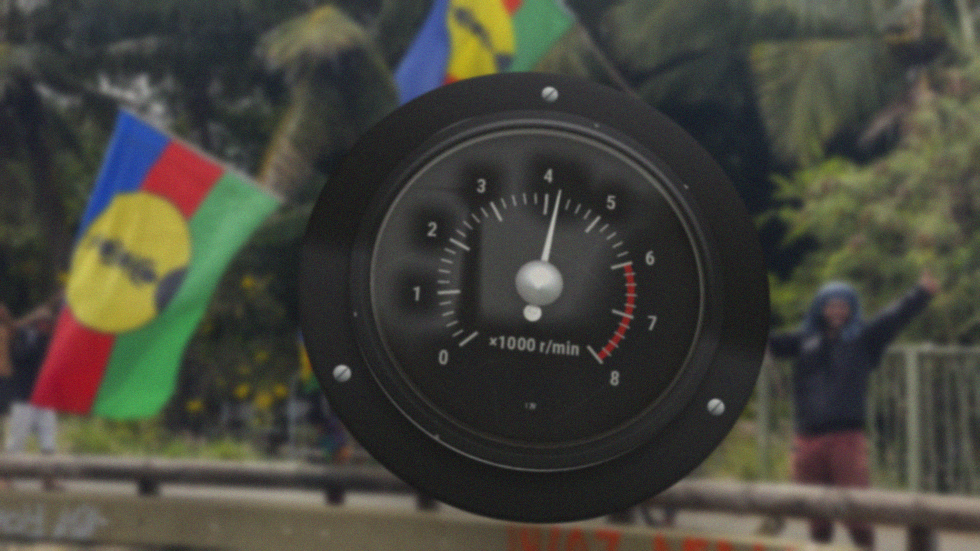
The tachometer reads 4200 rpm
